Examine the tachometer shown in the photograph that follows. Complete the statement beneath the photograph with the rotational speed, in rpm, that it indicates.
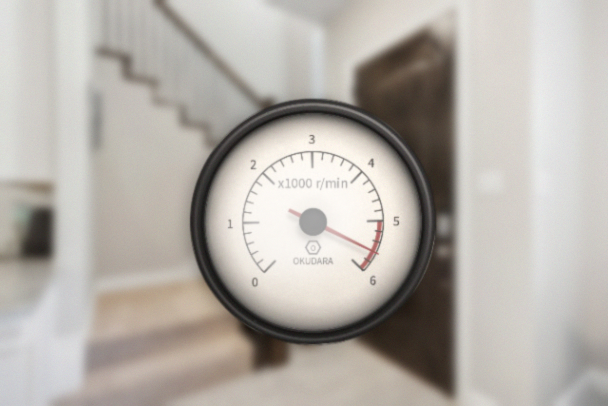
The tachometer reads 5600 rpm
